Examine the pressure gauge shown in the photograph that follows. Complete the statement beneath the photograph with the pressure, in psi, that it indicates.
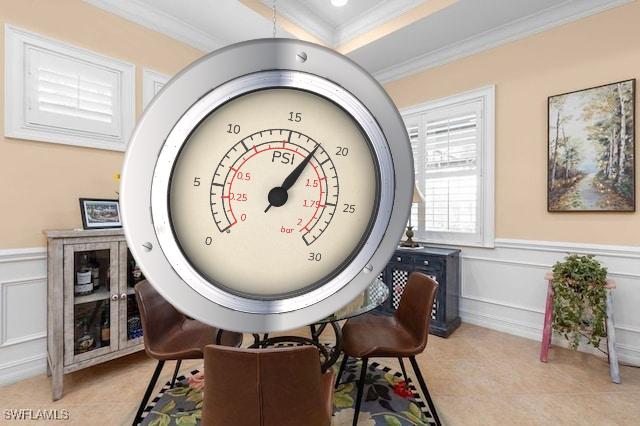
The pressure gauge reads 18 psi
